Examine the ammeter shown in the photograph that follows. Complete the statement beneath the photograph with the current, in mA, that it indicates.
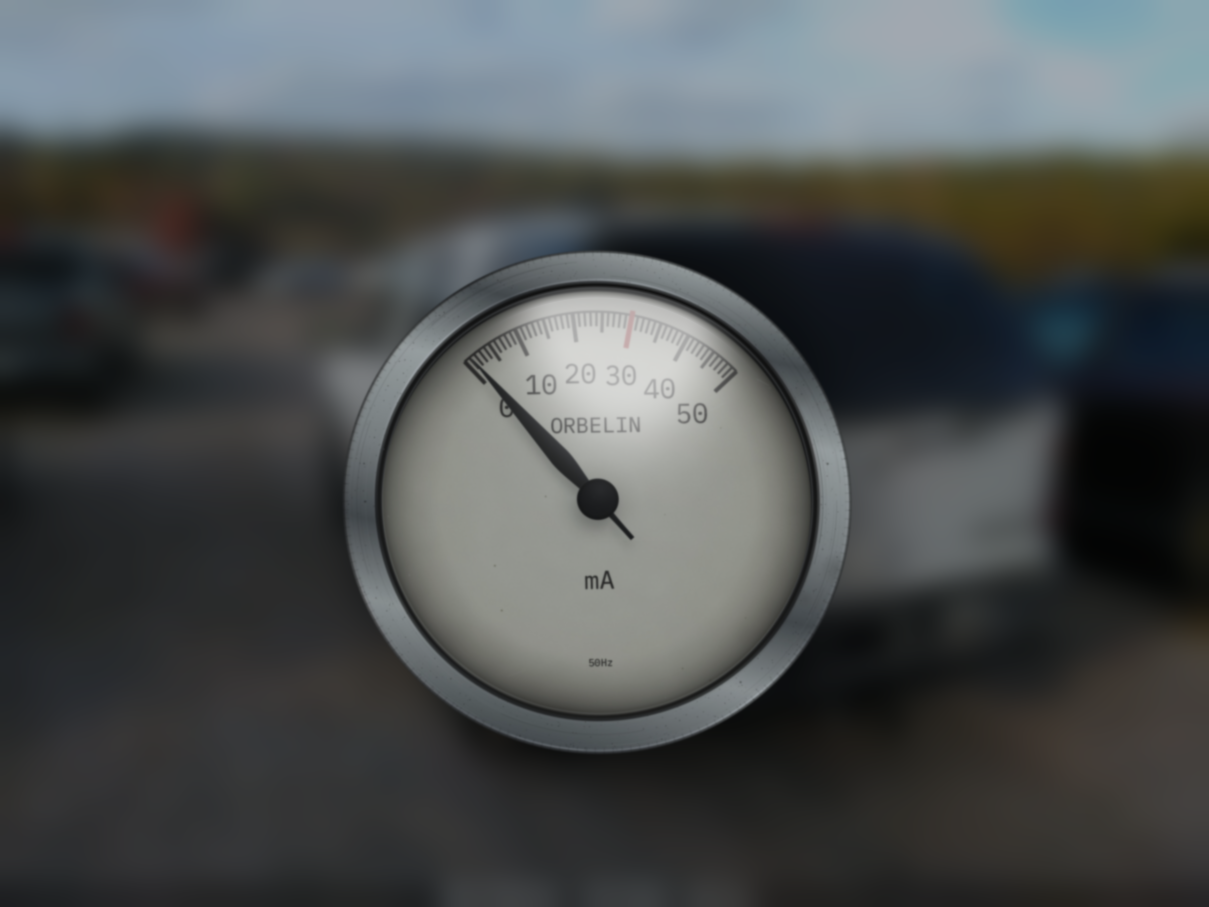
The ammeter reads 1 mA
